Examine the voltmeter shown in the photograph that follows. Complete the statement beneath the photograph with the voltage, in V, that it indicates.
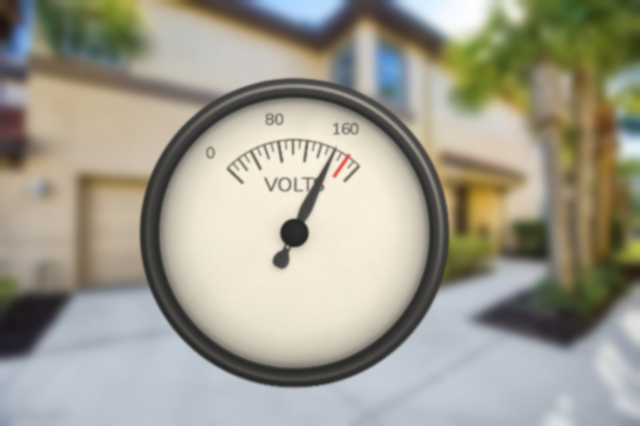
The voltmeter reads 160 V
